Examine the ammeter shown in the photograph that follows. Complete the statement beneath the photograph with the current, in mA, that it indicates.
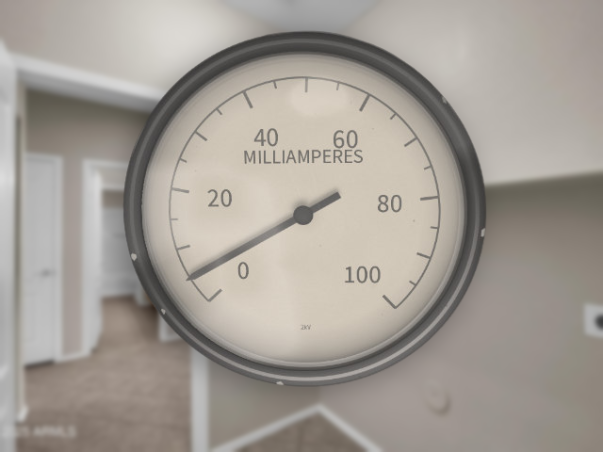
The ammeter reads 5 mA
